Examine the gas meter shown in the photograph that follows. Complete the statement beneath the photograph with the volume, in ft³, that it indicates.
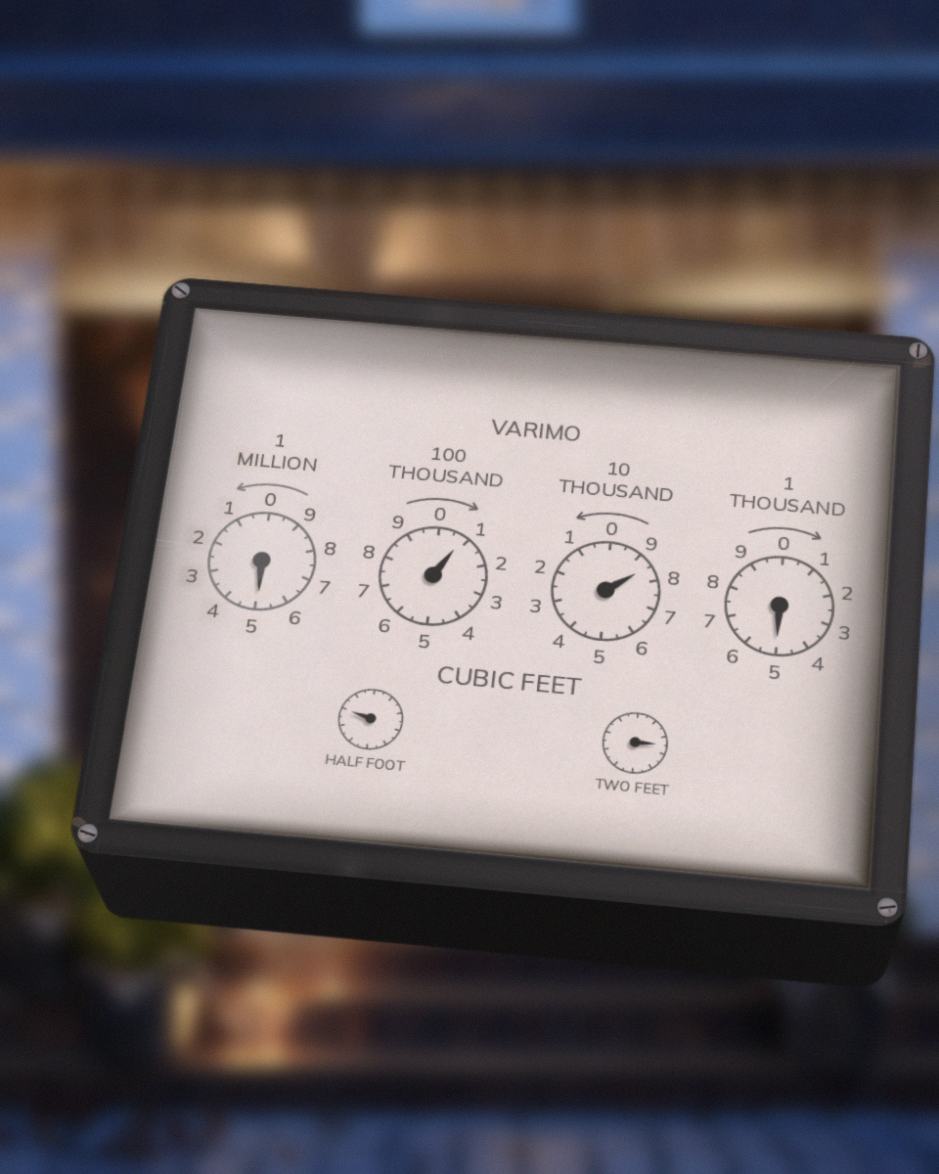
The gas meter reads 508500 ft³
